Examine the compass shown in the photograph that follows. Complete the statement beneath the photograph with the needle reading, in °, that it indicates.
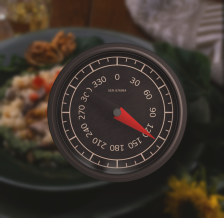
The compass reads 125 °
